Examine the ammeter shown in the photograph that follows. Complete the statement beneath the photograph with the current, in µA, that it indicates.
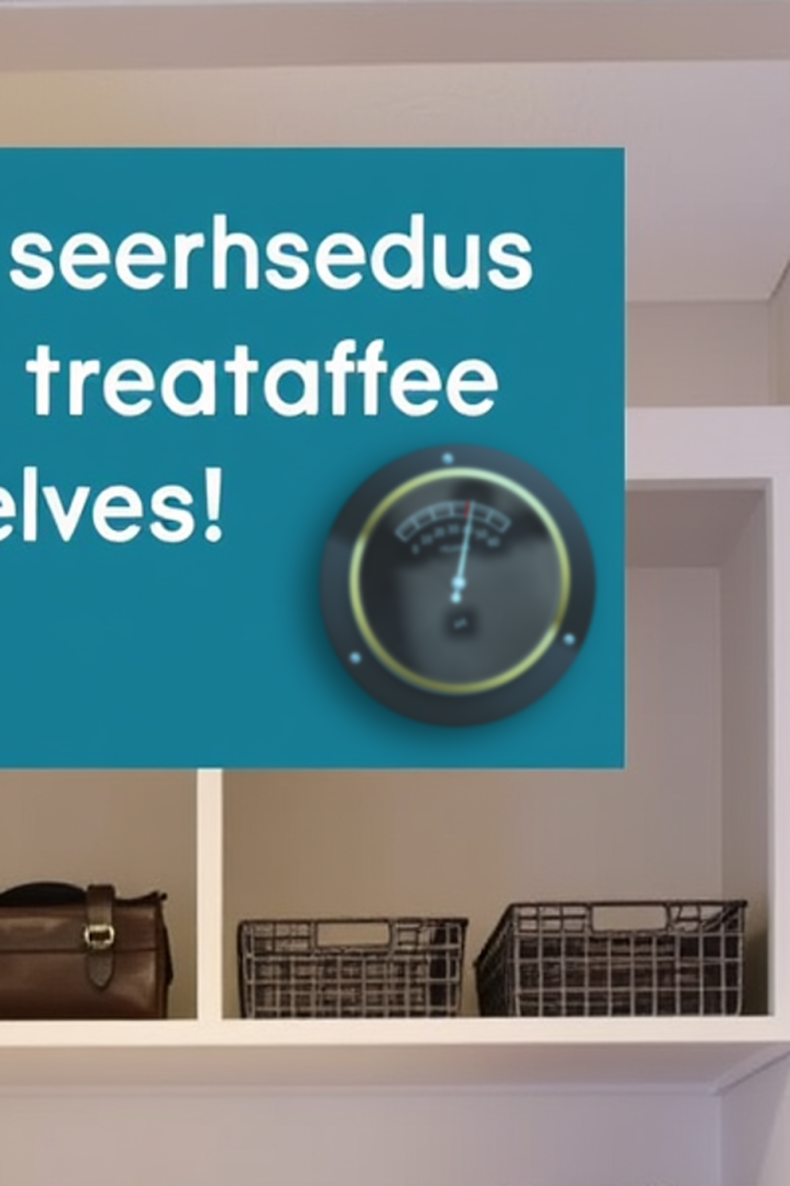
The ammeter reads 40 µA
